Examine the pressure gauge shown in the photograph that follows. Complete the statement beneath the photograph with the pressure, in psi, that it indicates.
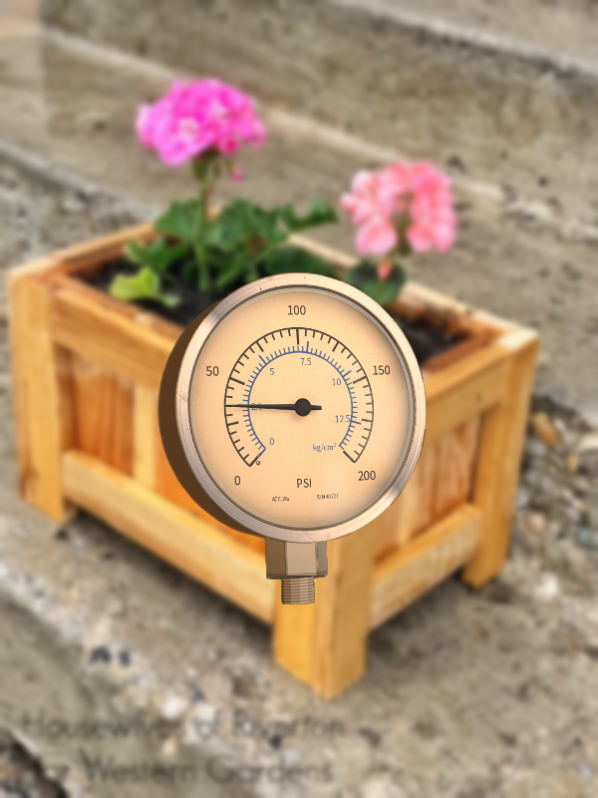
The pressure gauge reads 35 psi
